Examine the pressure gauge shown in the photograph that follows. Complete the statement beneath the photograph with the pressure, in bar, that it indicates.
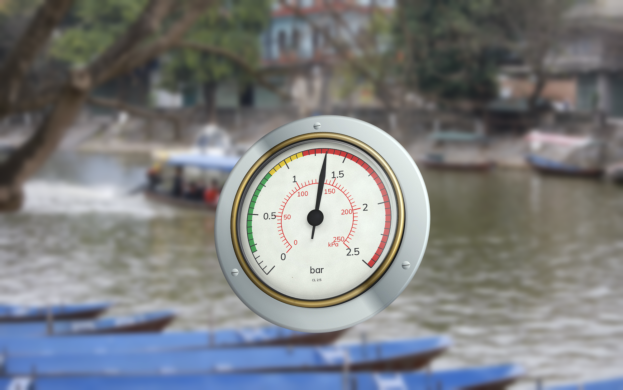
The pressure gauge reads 1.35 bar
